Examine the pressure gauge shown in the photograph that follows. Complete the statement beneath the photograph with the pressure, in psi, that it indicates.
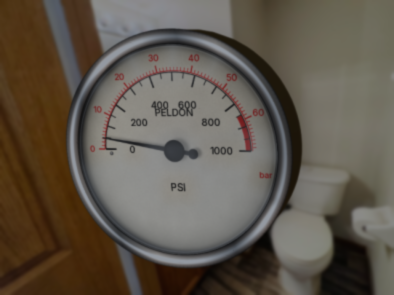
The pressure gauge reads 50 psi
